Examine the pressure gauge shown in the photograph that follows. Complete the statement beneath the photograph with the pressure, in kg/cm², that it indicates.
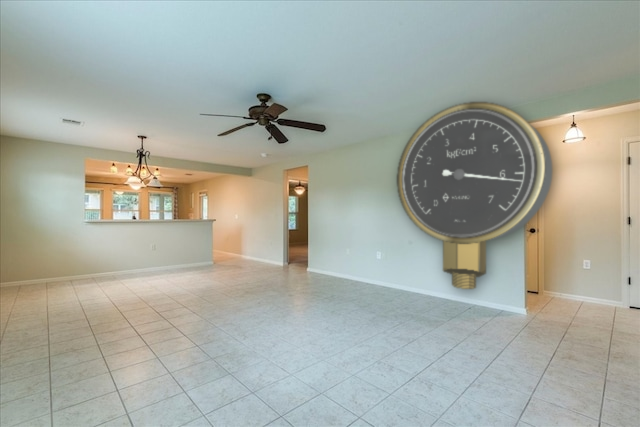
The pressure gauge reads 6.2 kg/cm²
